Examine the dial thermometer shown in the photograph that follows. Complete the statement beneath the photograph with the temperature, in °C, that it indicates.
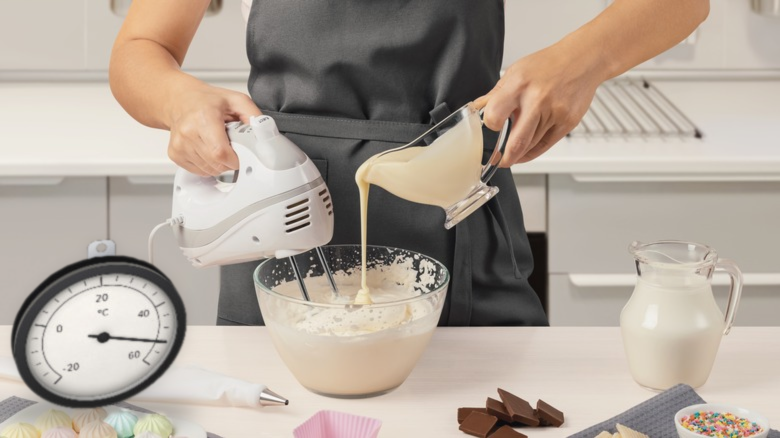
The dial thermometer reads 52 °C
